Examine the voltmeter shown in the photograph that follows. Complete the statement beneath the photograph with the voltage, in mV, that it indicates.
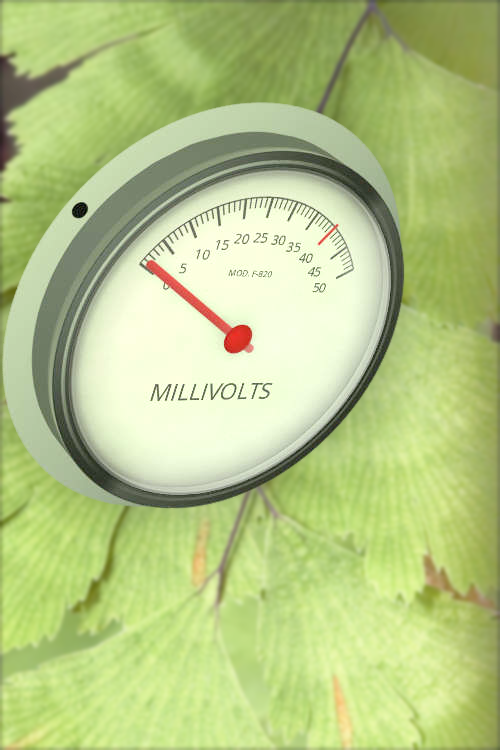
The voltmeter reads 1 mV
